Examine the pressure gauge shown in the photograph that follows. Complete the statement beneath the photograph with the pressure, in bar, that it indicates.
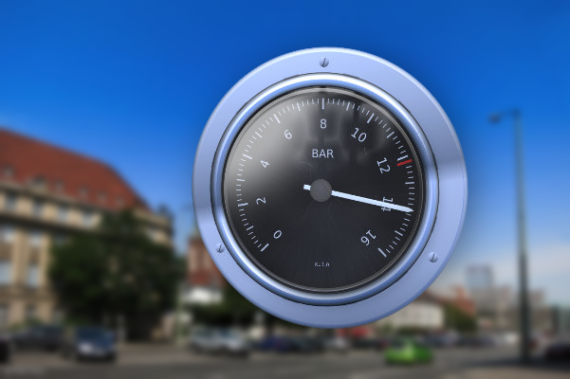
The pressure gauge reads 14 bar
